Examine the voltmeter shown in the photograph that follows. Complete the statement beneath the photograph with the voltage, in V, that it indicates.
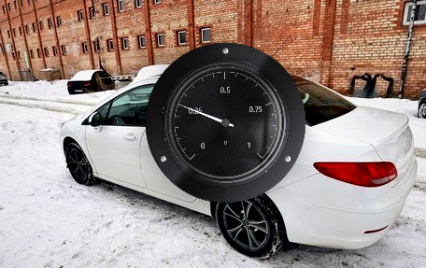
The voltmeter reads 0.25 V
